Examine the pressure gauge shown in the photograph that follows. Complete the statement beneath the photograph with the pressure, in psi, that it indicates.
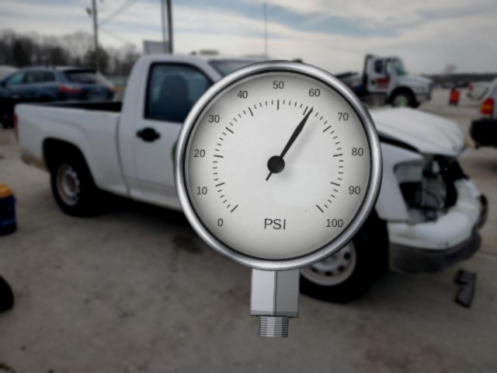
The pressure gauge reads 62 psi
